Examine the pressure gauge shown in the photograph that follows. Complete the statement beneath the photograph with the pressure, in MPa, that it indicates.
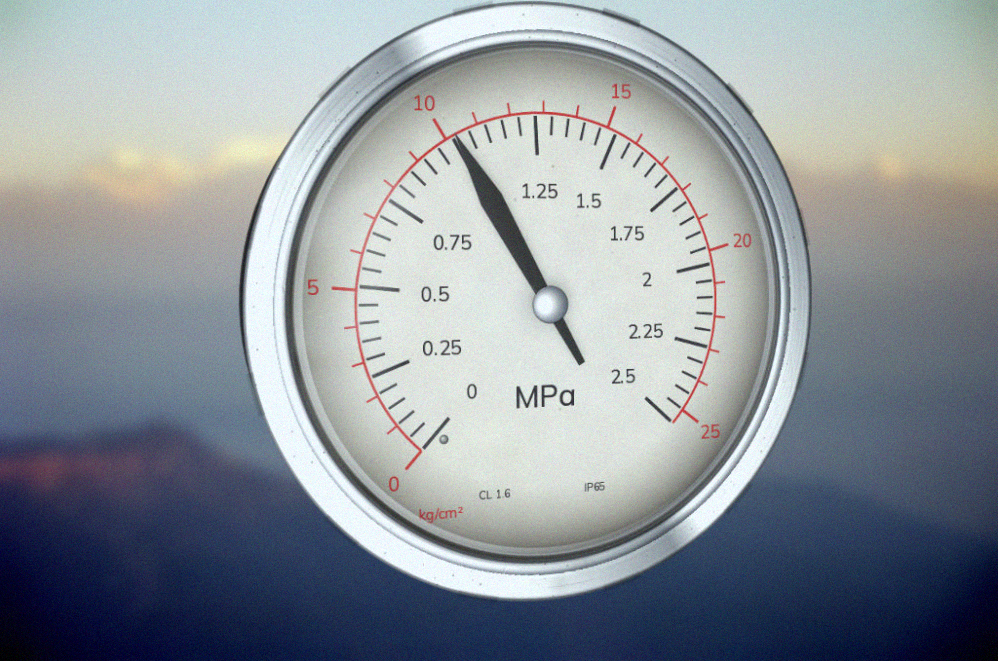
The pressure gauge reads 1 MPa
